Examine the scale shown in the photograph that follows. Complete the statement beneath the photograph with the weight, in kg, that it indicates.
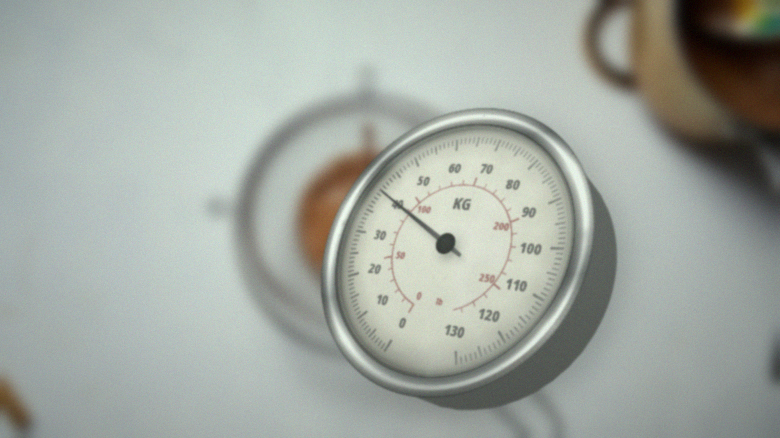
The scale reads 40 kg
